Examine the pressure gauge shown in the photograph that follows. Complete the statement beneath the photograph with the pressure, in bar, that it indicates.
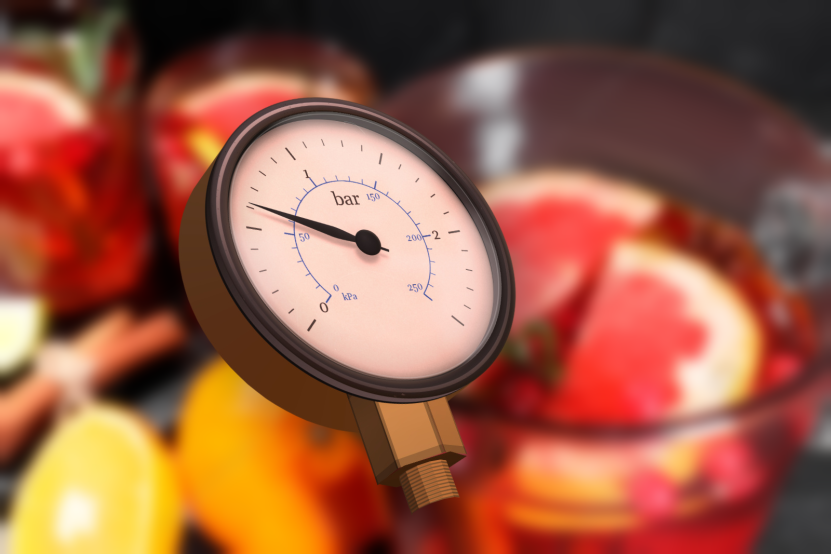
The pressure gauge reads 0.6 bar
